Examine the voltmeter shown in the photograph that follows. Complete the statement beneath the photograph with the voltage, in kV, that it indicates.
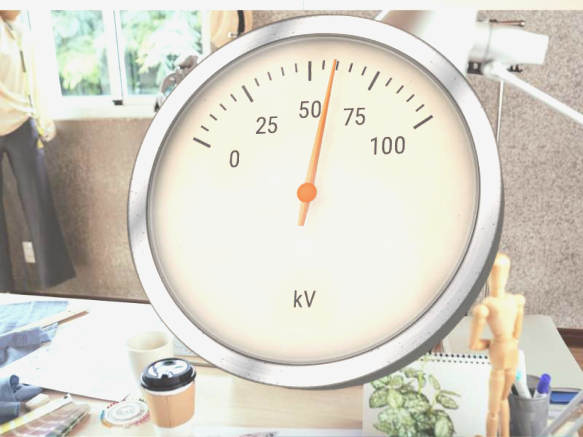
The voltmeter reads 60 kV
